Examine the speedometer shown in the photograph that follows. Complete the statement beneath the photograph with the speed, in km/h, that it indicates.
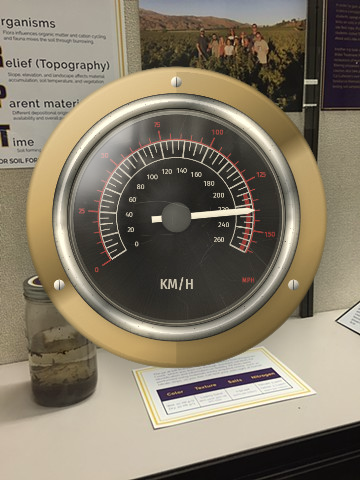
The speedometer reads 225 km/h
